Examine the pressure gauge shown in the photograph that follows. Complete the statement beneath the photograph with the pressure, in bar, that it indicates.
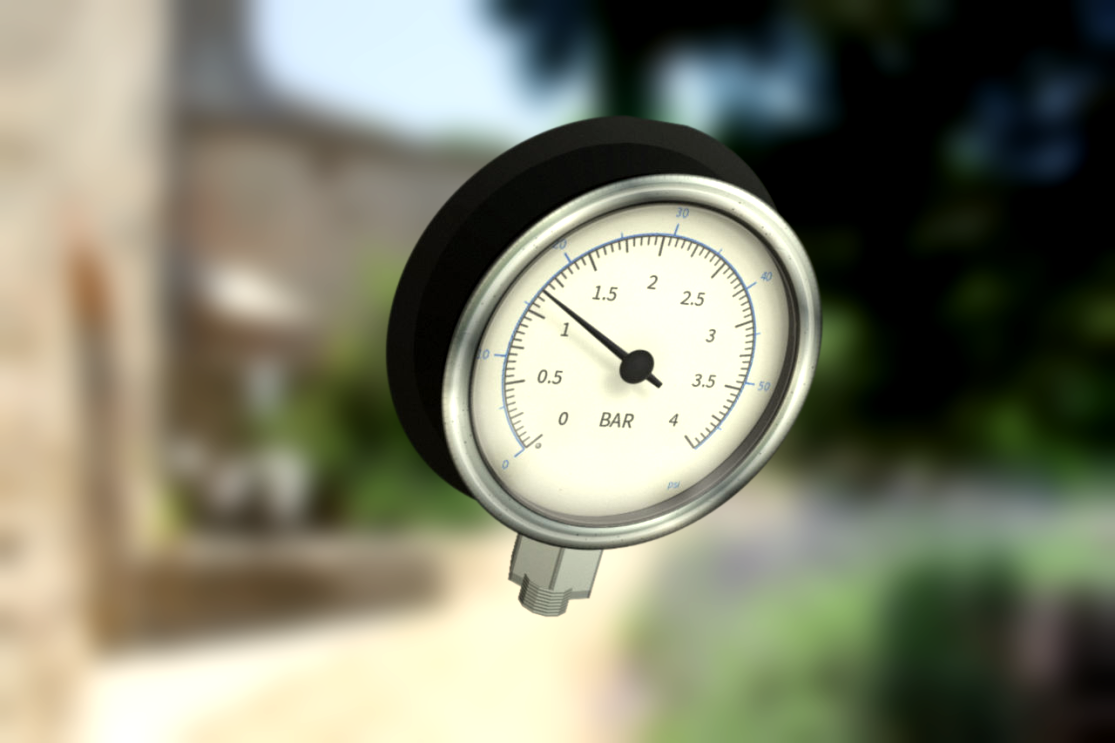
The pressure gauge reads 1.15 bar
